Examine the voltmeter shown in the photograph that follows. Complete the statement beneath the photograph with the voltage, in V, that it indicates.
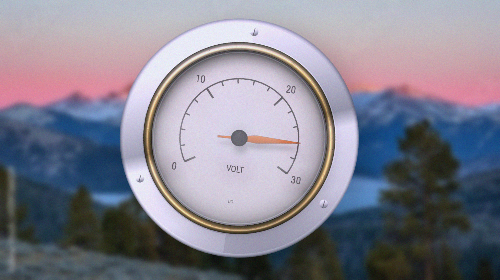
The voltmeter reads 26 V
